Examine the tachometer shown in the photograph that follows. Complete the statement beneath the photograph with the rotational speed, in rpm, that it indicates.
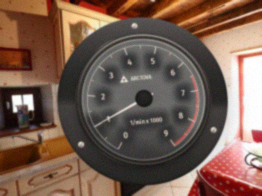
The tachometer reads 1000 rpm
